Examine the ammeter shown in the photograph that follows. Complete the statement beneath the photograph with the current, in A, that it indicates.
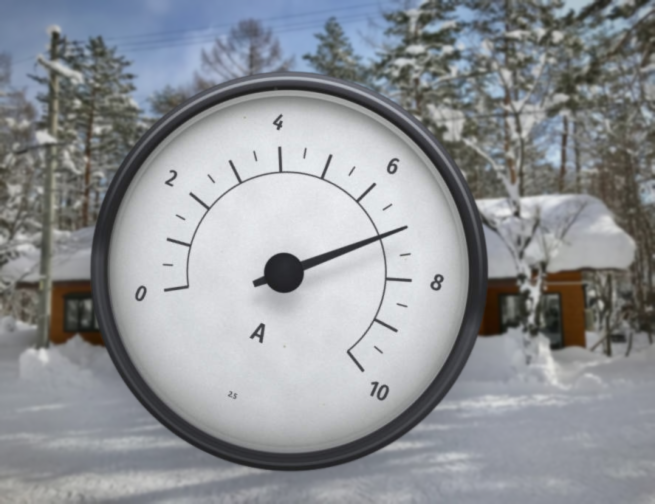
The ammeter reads 7 A
